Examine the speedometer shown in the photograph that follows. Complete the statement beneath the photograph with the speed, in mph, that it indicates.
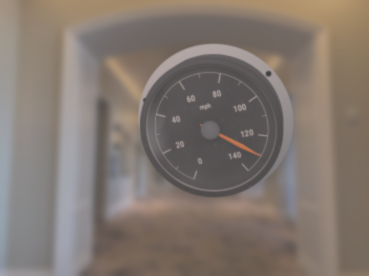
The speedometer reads 130 mph
